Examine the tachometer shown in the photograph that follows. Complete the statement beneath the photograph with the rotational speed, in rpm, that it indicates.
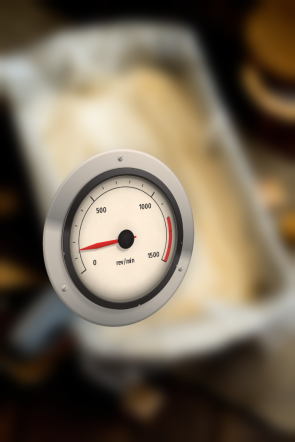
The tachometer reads 150 rpm
